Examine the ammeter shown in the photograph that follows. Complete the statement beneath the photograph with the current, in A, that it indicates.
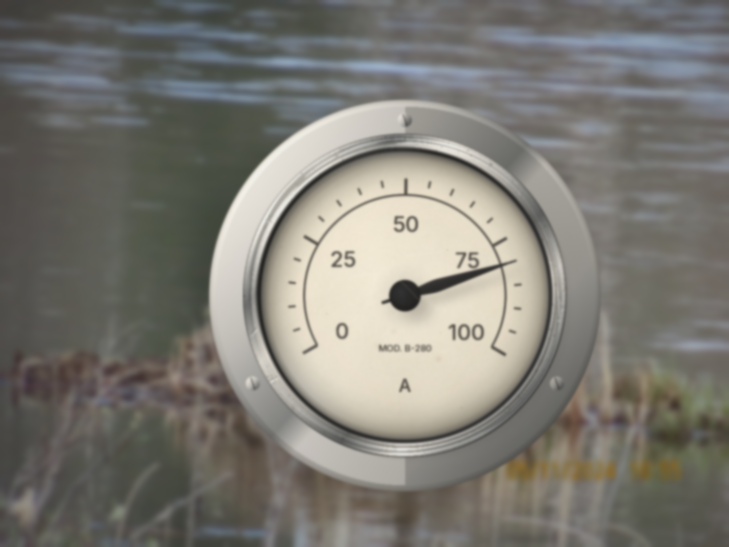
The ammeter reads 80 A
